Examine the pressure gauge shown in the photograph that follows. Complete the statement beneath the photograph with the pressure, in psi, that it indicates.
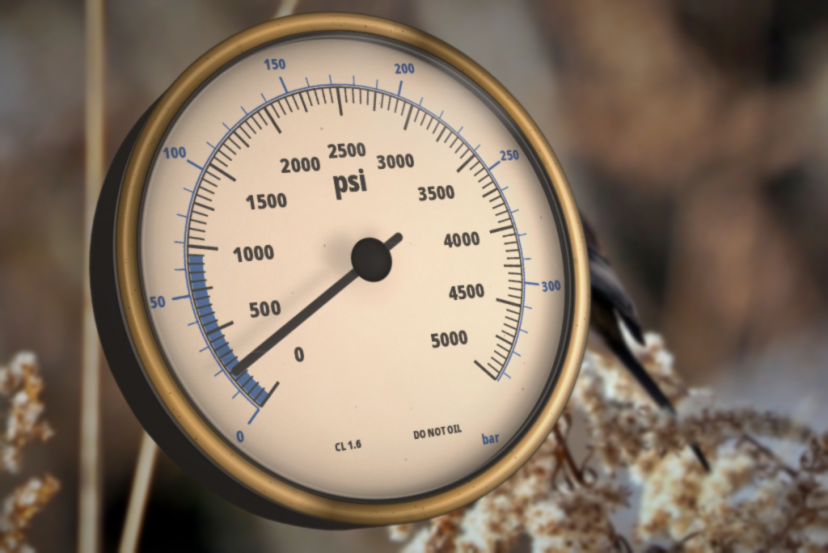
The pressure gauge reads 250 psi
